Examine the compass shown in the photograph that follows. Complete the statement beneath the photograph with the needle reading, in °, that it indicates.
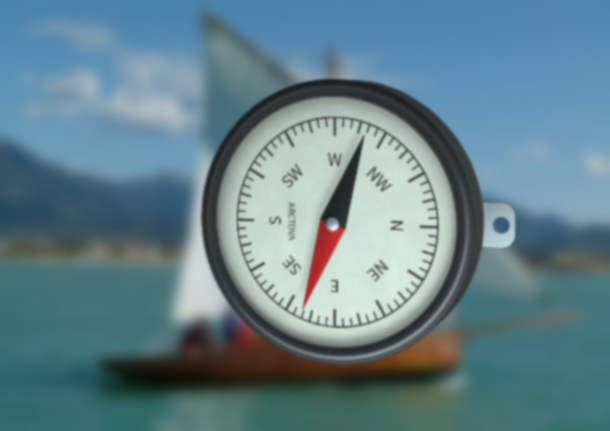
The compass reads 110 °
